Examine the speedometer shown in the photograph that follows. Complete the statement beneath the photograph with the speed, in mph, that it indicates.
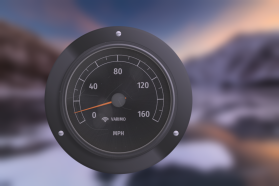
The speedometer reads 10 mph
